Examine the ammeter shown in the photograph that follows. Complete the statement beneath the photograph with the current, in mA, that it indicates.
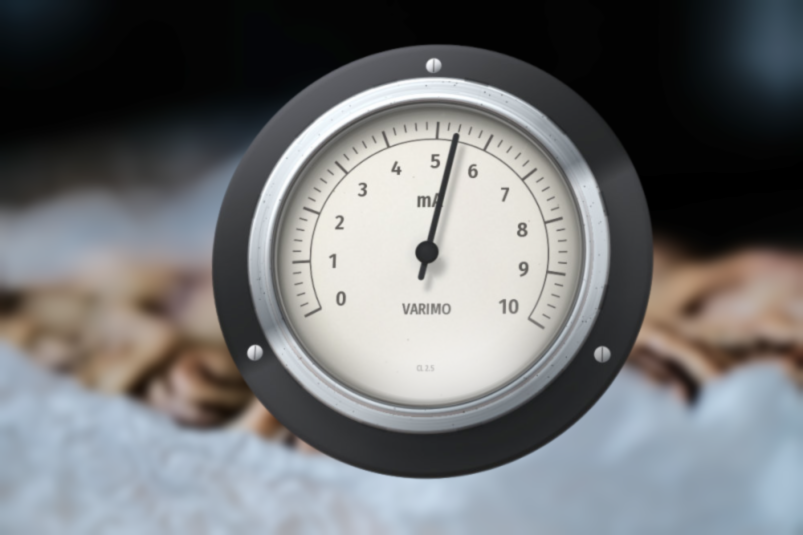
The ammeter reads 5.4 mA
